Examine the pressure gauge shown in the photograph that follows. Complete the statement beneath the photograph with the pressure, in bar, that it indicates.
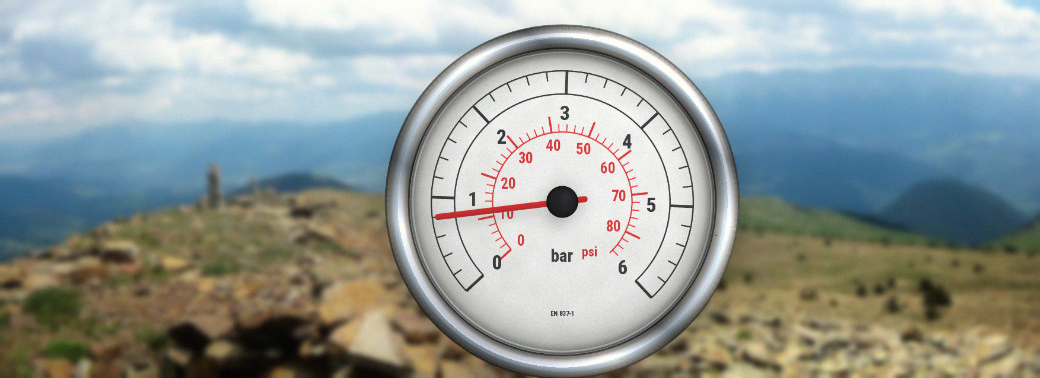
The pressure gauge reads 0.8 bar
